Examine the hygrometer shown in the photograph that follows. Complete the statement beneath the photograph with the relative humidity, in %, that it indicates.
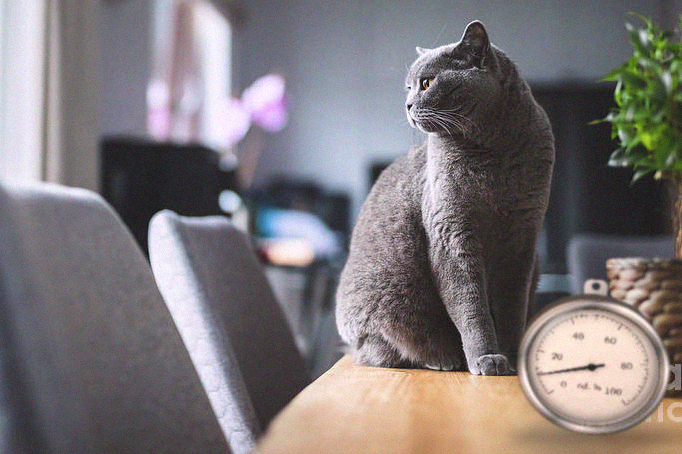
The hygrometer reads 10 %
